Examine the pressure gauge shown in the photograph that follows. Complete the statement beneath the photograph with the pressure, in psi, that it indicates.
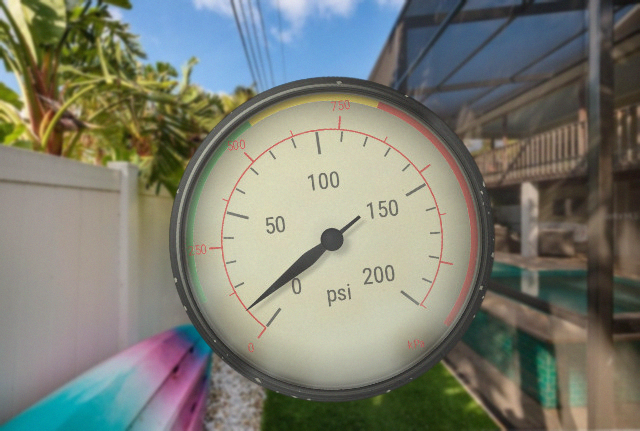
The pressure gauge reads 10 psi
